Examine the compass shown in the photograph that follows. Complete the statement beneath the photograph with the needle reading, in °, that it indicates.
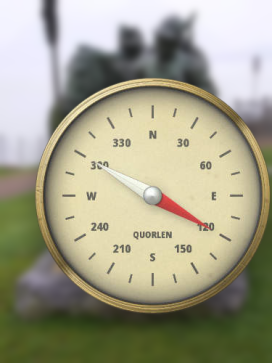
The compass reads 120 °
